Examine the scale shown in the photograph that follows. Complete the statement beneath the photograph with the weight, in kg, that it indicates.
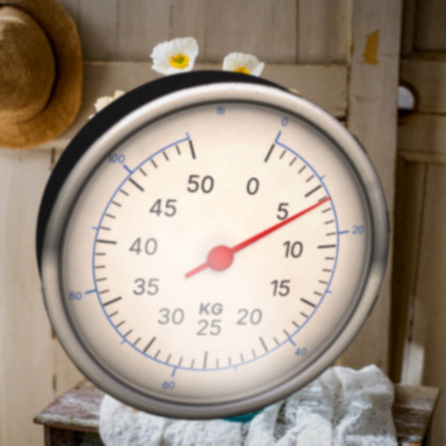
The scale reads 6 kg
